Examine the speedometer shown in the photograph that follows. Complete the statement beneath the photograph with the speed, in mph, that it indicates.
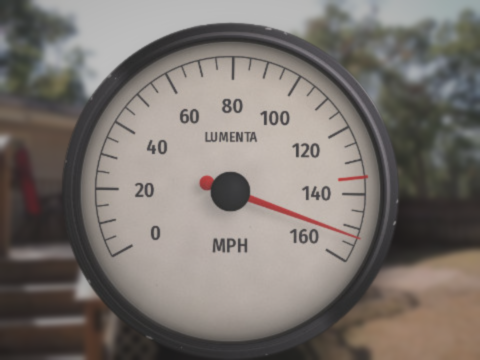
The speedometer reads 152.5 mph
